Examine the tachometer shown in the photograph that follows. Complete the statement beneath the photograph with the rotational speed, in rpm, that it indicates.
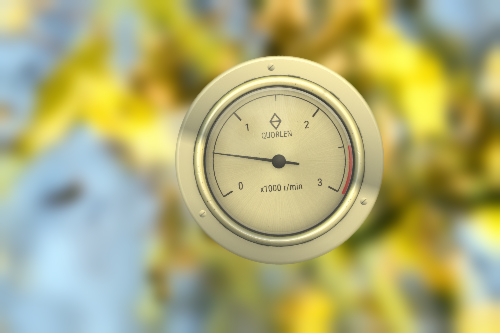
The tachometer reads 500 rpm
